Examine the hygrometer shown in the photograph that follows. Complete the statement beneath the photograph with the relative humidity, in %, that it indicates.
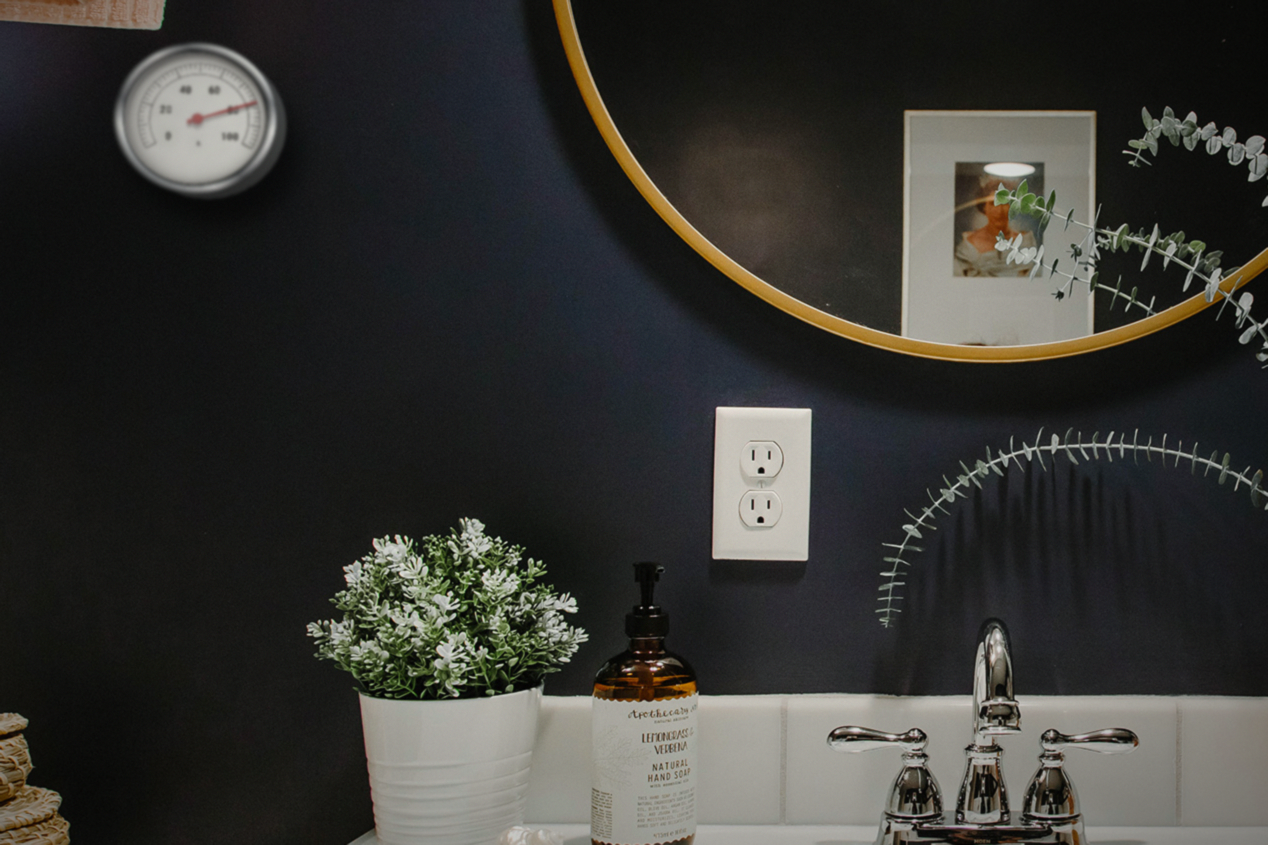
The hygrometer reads 80 %
